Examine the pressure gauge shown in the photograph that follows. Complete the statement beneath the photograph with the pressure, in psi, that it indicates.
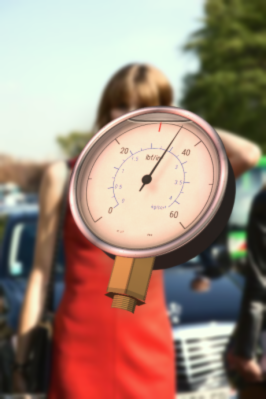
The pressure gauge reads 35 psi
